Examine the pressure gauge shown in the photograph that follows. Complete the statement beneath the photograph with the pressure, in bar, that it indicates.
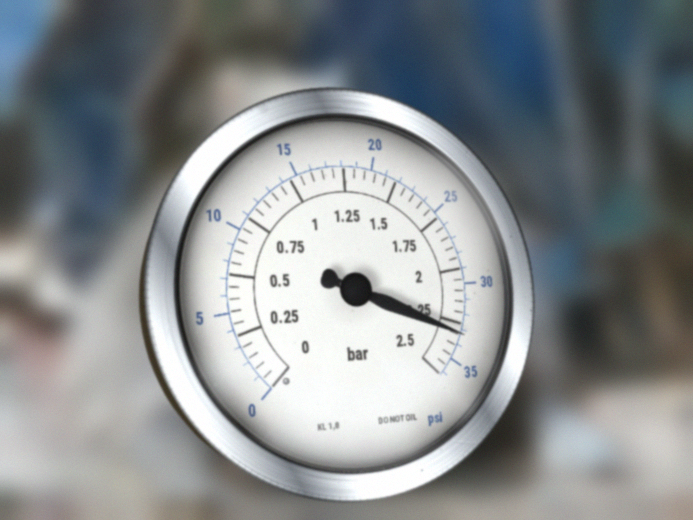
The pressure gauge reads 2.3 bar
